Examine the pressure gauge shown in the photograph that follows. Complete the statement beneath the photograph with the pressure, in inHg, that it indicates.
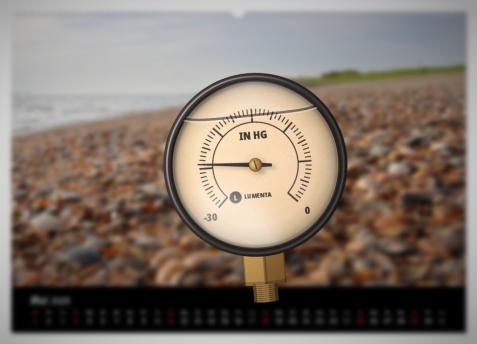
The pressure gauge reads -24.5 inHg
